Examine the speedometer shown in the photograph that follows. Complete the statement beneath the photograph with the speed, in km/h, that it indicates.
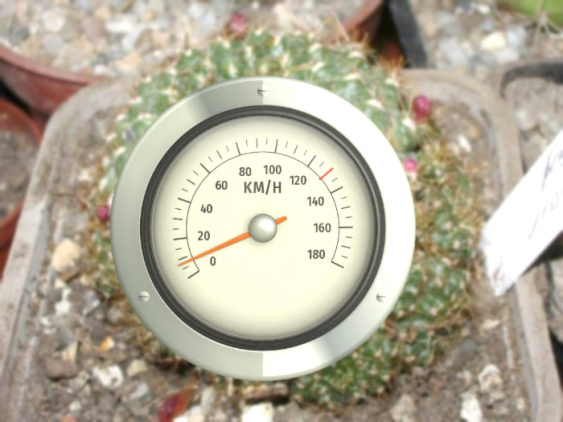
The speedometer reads 7.5 km/h
